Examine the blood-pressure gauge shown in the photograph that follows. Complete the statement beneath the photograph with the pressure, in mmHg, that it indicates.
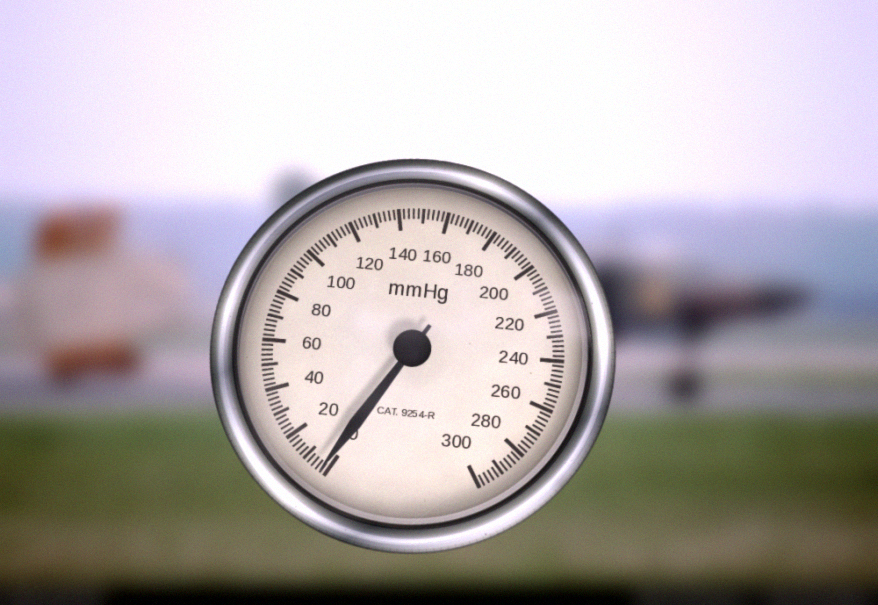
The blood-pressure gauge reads 2 mmHg
